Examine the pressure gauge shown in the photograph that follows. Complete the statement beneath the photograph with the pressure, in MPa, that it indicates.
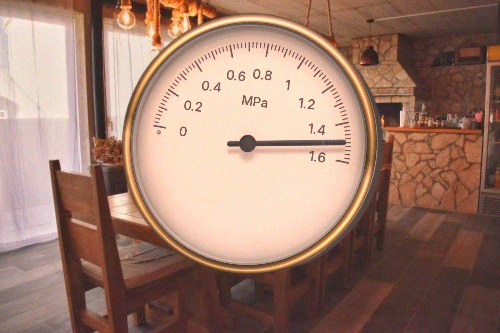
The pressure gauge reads 1.5 MPa
